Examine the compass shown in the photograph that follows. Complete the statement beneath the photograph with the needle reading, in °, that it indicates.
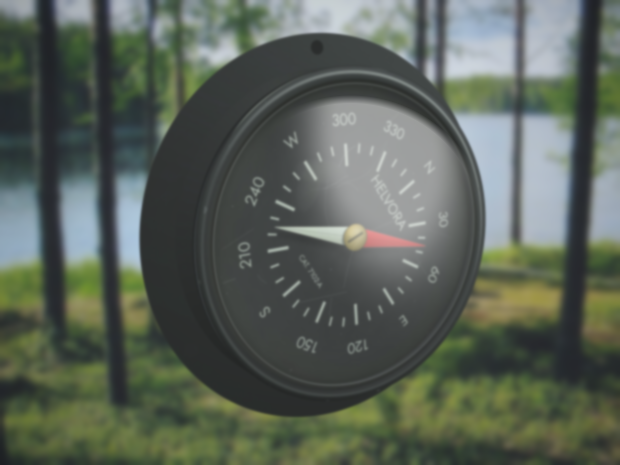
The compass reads 45 °
